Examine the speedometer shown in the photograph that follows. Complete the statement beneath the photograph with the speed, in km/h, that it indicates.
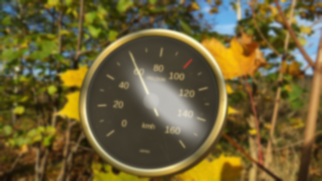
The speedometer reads 60 km/h
